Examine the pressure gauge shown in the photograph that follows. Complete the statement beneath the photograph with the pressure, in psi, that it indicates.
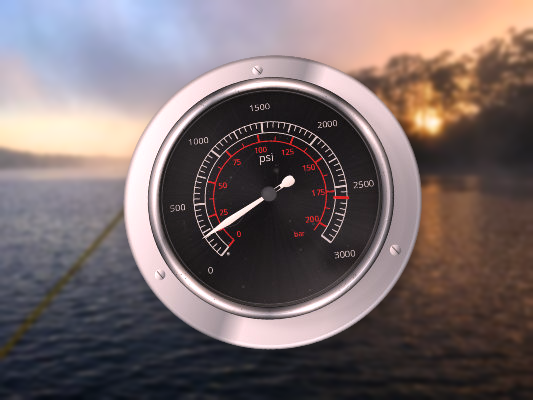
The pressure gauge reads 200 psi
